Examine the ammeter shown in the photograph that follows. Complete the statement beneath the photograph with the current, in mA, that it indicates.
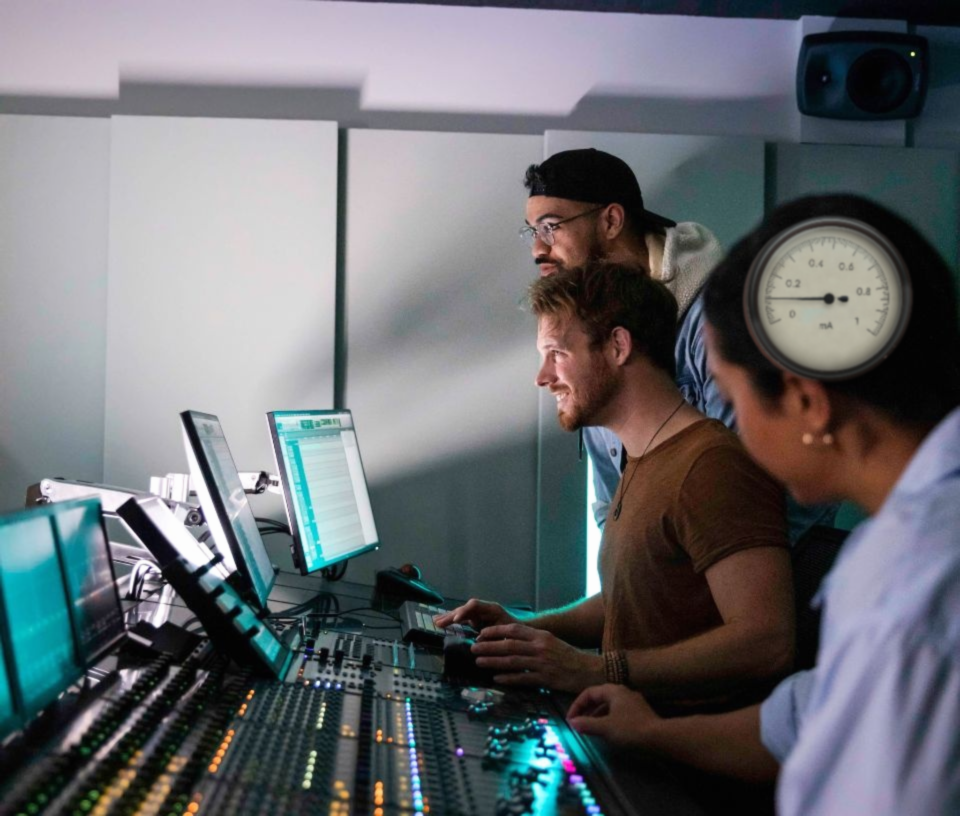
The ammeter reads 0.1 mA
